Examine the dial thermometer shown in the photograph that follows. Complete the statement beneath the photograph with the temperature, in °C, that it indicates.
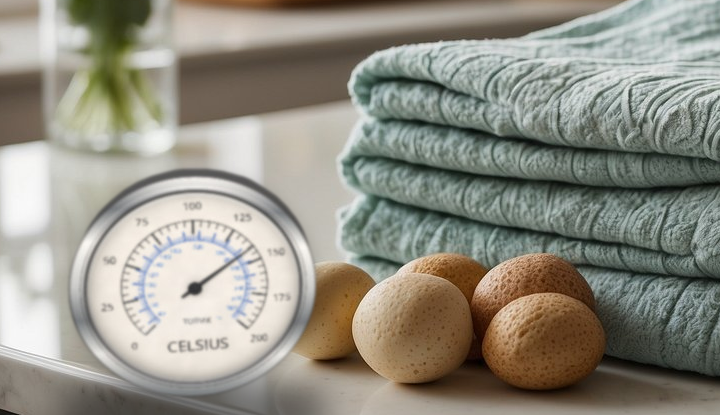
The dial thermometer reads 140 °C
